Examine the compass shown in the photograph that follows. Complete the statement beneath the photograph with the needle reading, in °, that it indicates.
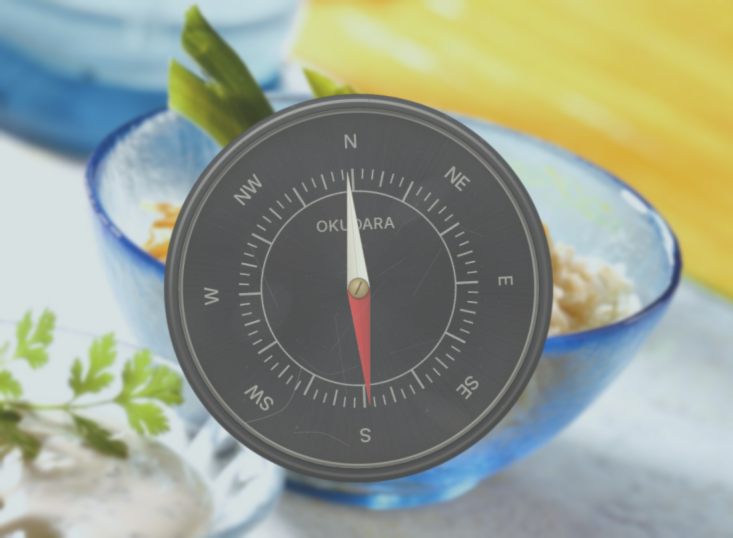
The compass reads 177.5 °
